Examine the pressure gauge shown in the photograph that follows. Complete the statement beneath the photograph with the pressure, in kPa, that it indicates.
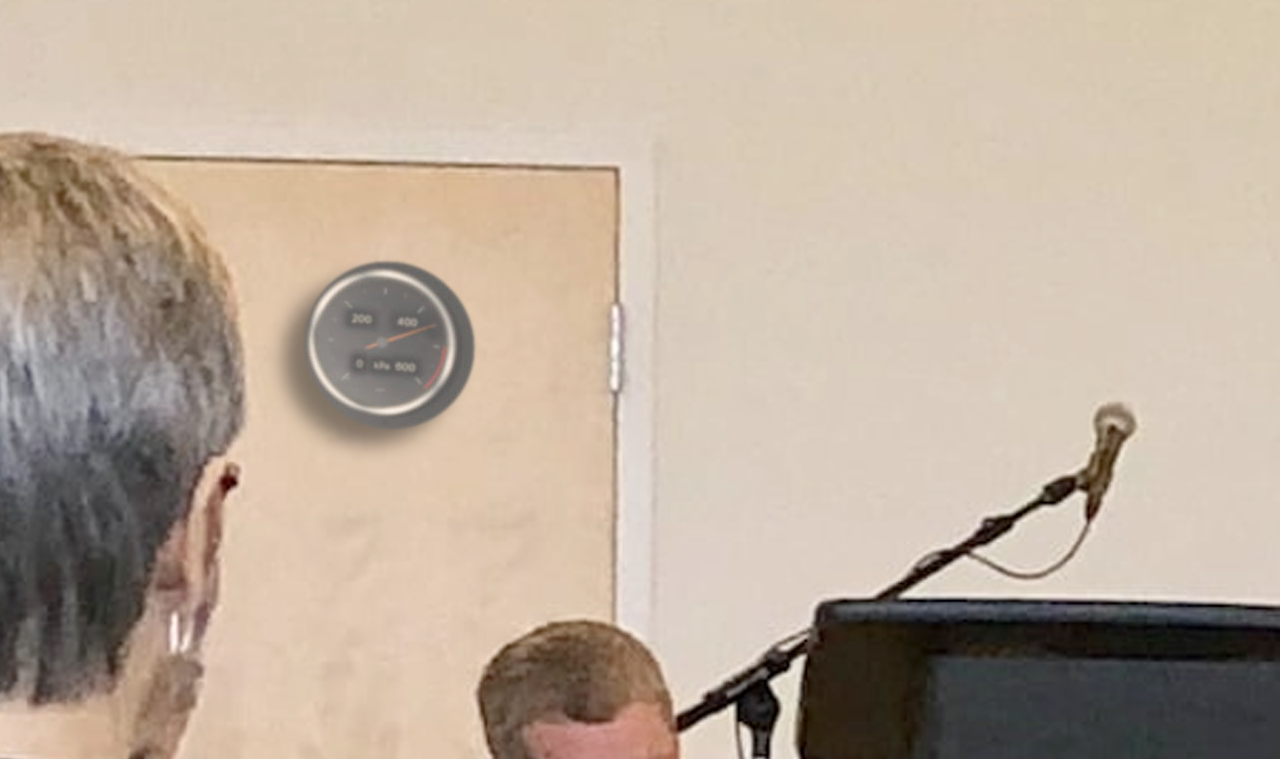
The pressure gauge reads 450 kPa
